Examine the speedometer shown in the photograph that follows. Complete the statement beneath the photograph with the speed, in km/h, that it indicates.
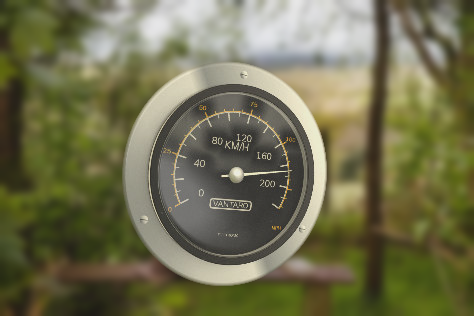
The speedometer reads 185 km/h
